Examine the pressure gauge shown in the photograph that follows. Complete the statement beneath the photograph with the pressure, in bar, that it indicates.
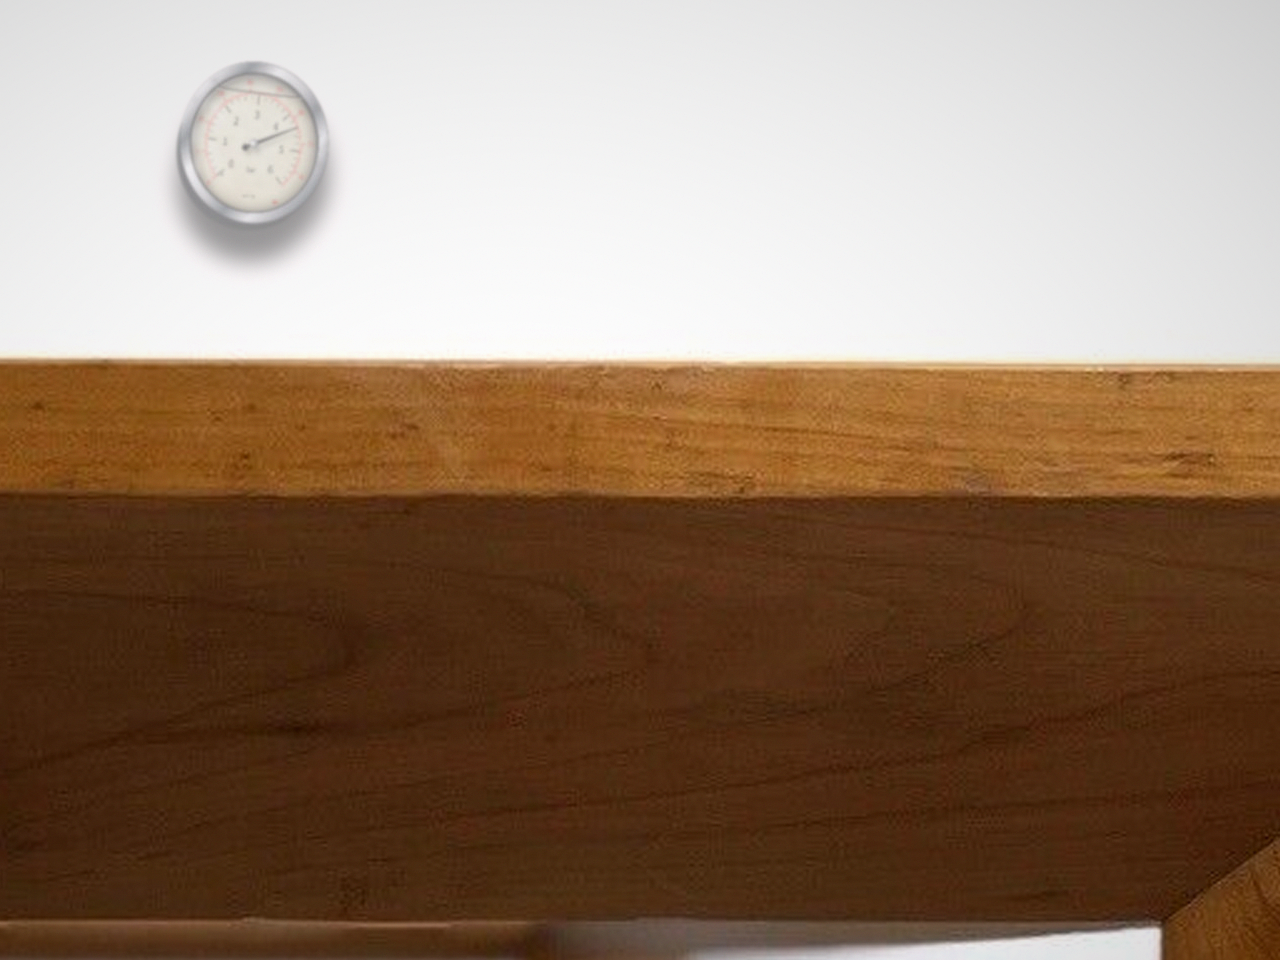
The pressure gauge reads 4.4 bar
